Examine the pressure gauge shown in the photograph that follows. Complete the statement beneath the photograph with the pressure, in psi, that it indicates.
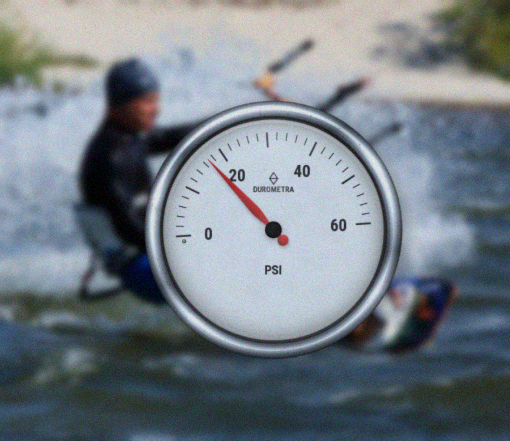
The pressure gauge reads 17 psi
